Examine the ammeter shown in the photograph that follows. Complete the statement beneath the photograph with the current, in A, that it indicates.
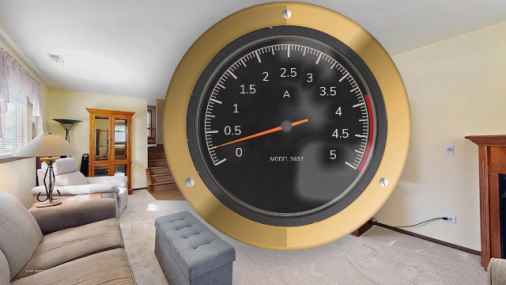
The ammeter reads 0.25 A
